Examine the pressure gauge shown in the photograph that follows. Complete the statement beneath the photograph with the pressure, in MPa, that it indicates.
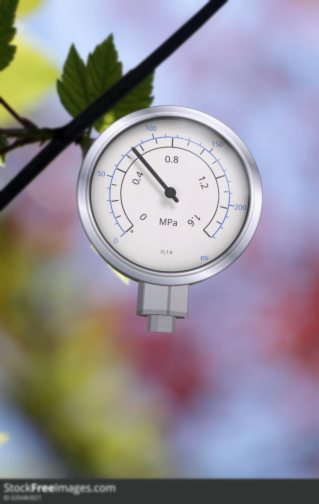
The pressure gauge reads 0.55 MPa
